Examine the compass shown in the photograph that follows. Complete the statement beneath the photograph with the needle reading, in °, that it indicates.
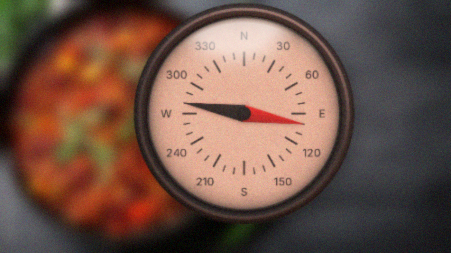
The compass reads 100 °
